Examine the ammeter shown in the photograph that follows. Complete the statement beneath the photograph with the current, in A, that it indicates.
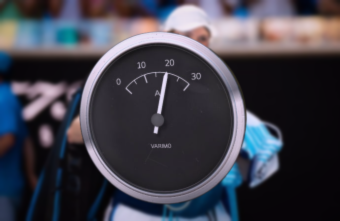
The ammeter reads 20 A
